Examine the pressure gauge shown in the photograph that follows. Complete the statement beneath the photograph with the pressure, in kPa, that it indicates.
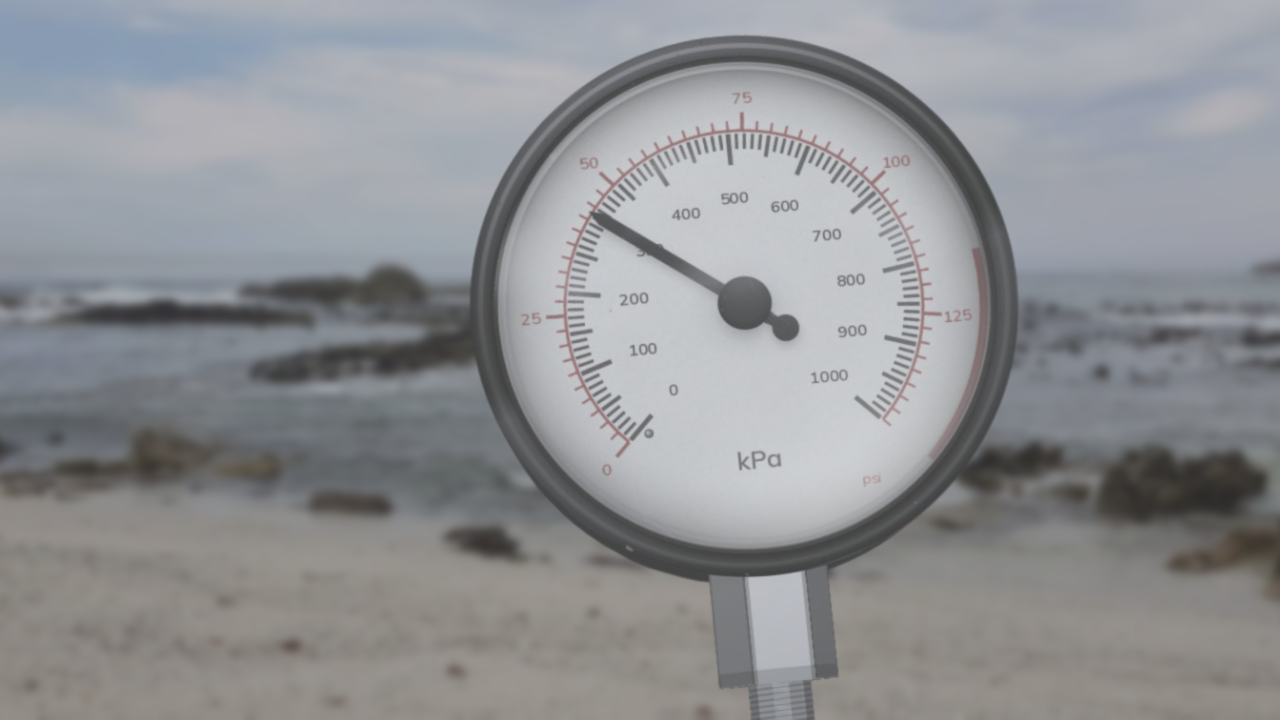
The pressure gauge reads 300 kPa
